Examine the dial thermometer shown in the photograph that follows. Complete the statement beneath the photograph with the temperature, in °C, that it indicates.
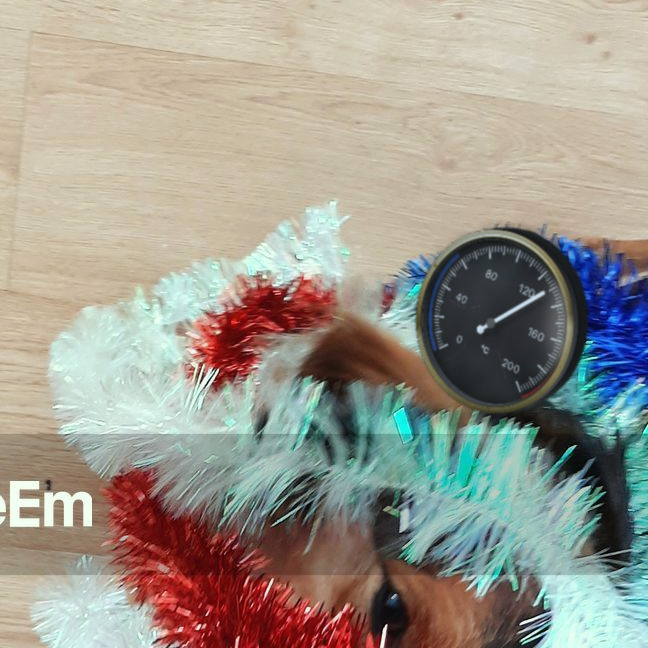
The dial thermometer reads 130 °C
